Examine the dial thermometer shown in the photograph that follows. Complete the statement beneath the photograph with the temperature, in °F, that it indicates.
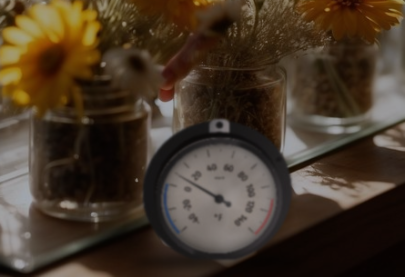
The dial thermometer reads 10 °F
